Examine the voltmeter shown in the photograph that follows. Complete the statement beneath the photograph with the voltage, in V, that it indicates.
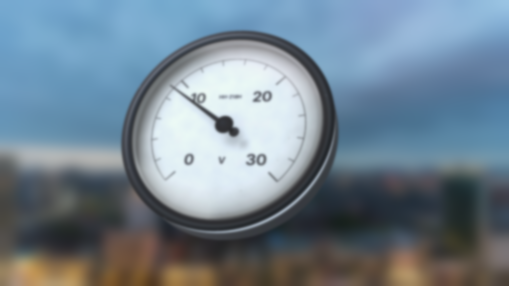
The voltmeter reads 9 V
